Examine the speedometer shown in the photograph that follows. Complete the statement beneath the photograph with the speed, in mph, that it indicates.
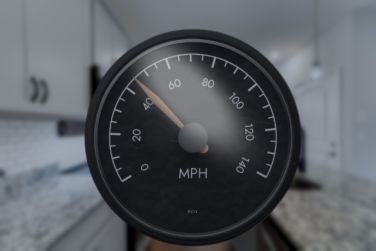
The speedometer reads 45 mph
